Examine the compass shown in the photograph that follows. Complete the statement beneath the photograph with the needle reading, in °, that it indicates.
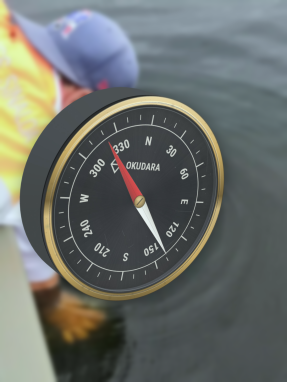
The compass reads 320 °
